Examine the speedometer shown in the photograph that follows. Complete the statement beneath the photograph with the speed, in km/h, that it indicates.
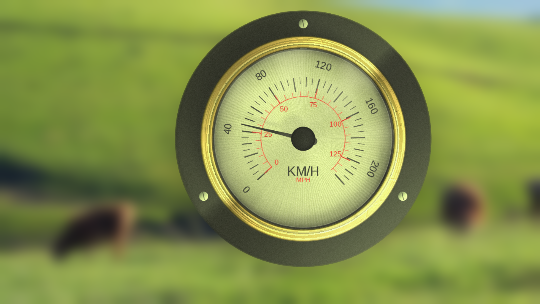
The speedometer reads 45 km/h
